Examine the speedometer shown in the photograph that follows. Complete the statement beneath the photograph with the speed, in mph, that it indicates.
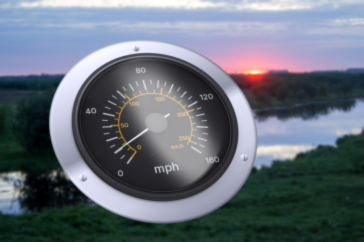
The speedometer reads 10 mph
